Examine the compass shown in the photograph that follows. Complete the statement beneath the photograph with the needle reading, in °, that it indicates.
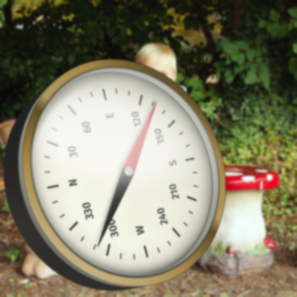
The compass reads 130 °
